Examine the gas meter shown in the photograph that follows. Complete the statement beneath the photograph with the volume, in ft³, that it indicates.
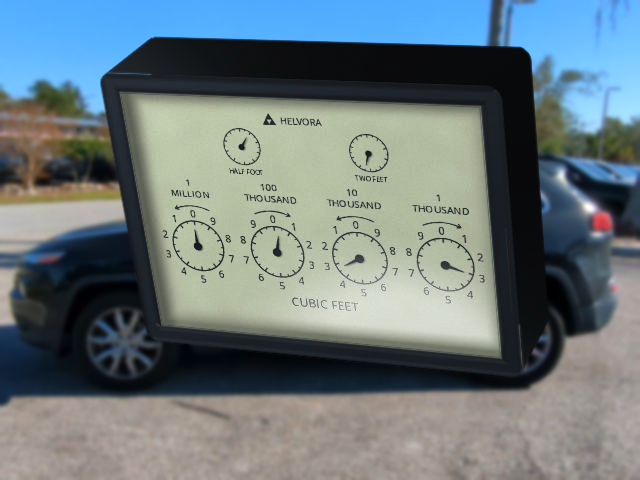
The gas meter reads 3300 ft³
